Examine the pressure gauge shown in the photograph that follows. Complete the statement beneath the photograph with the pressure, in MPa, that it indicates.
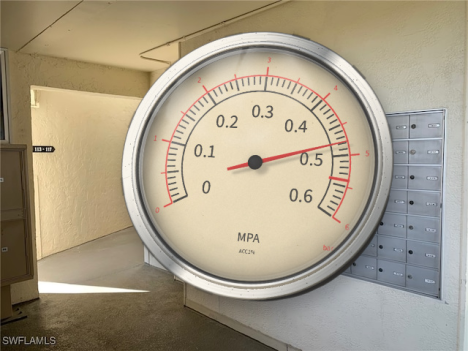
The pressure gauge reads 0.48 MPa
